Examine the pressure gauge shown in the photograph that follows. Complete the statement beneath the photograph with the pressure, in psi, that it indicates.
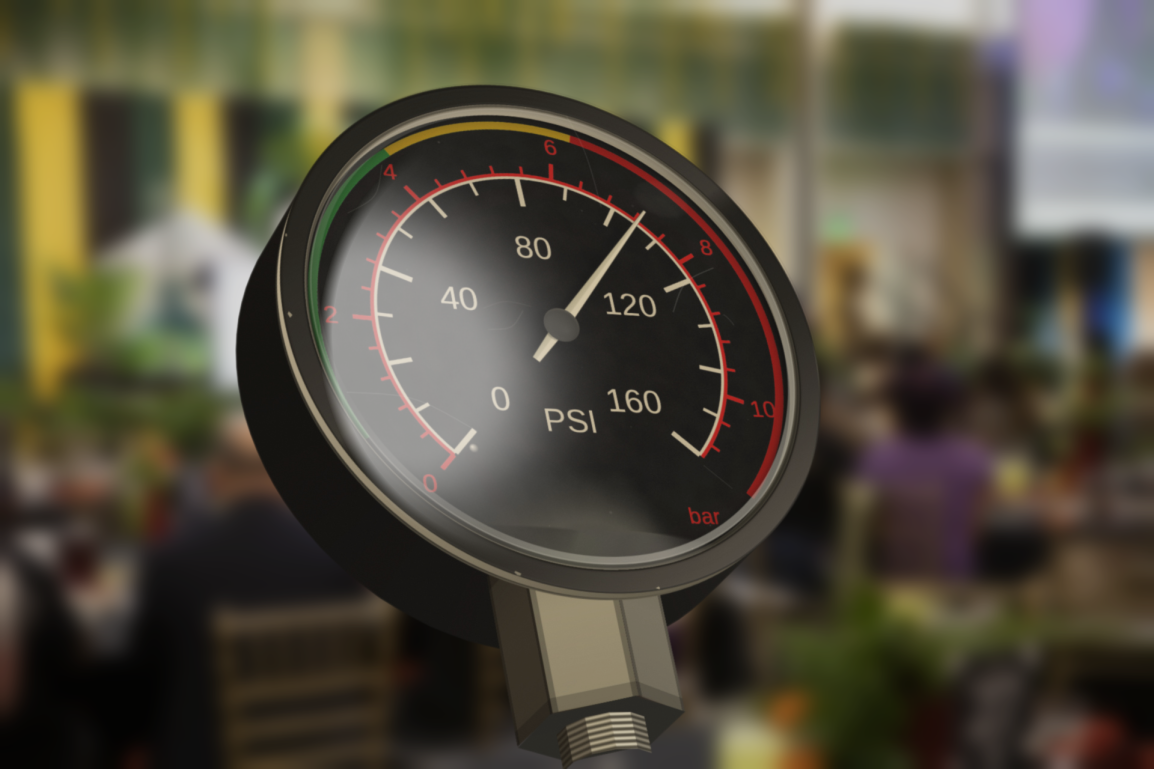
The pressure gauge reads 105 psi
